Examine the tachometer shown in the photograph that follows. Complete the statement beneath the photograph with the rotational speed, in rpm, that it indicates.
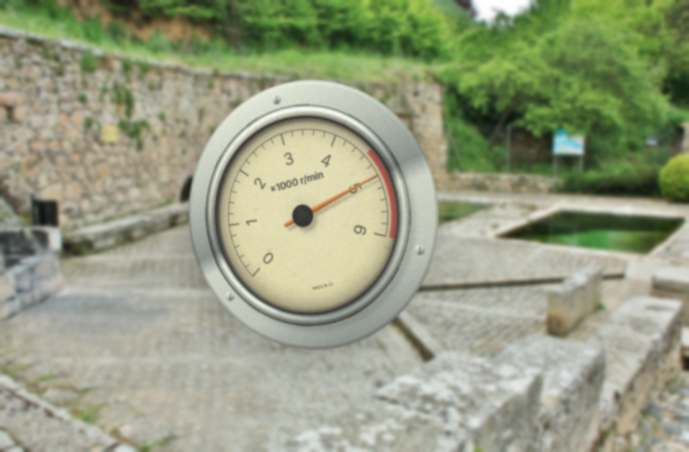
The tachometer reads 5000 rpm
